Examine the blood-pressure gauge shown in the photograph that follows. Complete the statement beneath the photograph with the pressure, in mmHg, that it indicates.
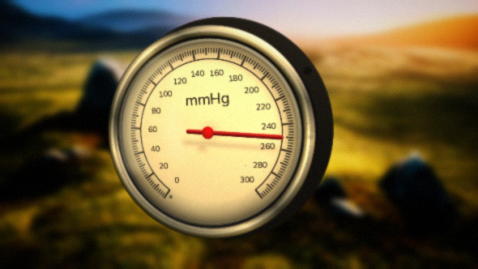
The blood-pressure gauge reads 250 mmHg
